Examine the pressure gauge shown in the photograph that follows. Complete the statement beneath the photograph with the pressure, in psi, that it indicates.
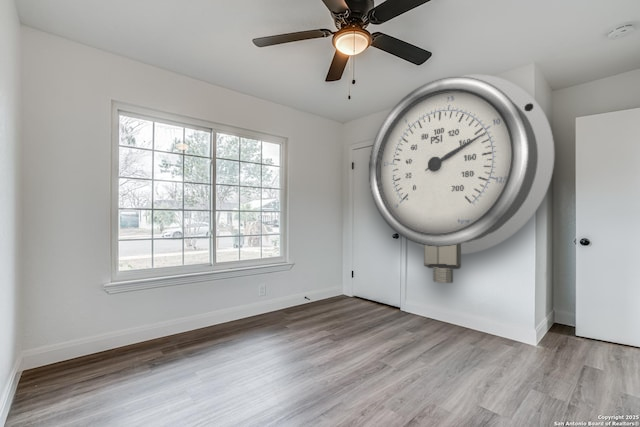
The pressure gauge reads 145 psi
